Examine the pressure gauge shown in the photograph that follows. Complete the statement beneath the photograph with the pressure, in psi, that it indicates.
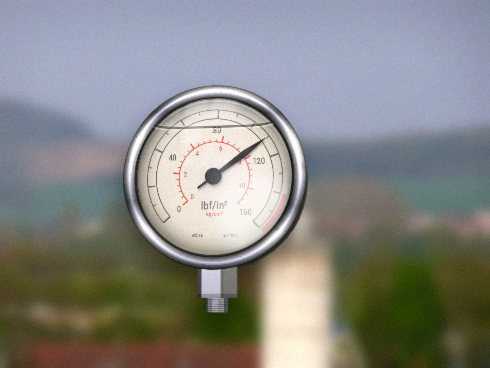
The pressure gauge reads 110 psi
